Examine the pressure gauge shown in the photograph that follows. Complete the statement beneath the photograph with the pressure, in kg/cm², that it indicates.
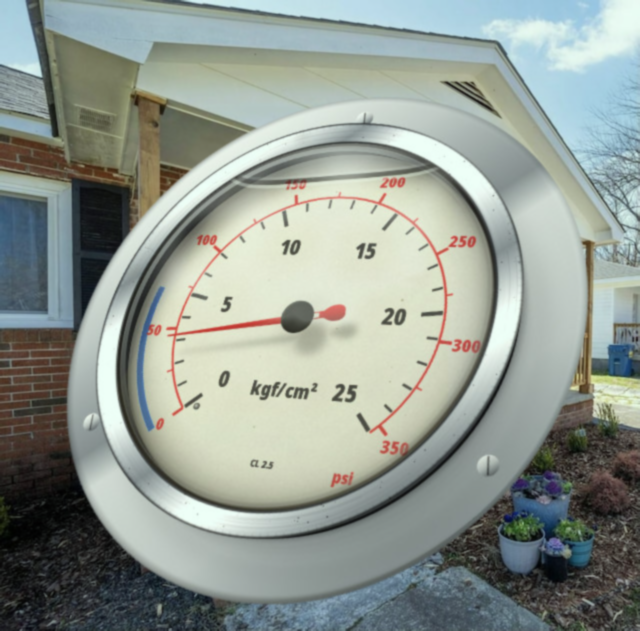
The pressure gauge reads 3 kg/cm²
